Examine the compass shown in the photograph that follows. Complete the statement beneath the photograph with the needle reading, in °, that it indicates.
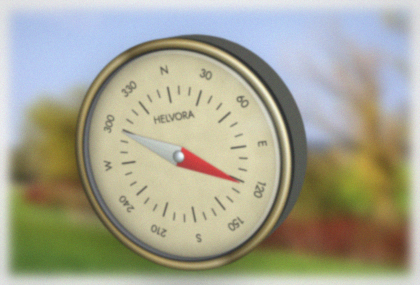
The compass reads 120 °
